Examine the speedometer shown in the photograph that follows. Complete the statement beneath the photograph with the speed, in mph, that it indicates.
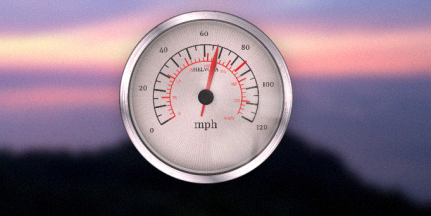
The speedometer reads 67.5 mph
